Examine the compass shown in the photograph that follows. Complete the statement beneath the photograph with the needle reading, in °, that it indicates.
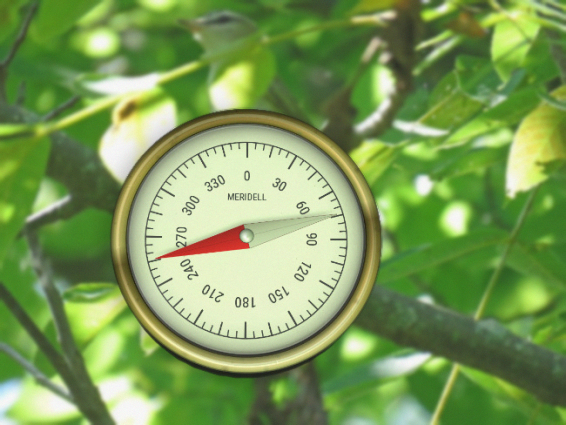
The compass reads 255 °
